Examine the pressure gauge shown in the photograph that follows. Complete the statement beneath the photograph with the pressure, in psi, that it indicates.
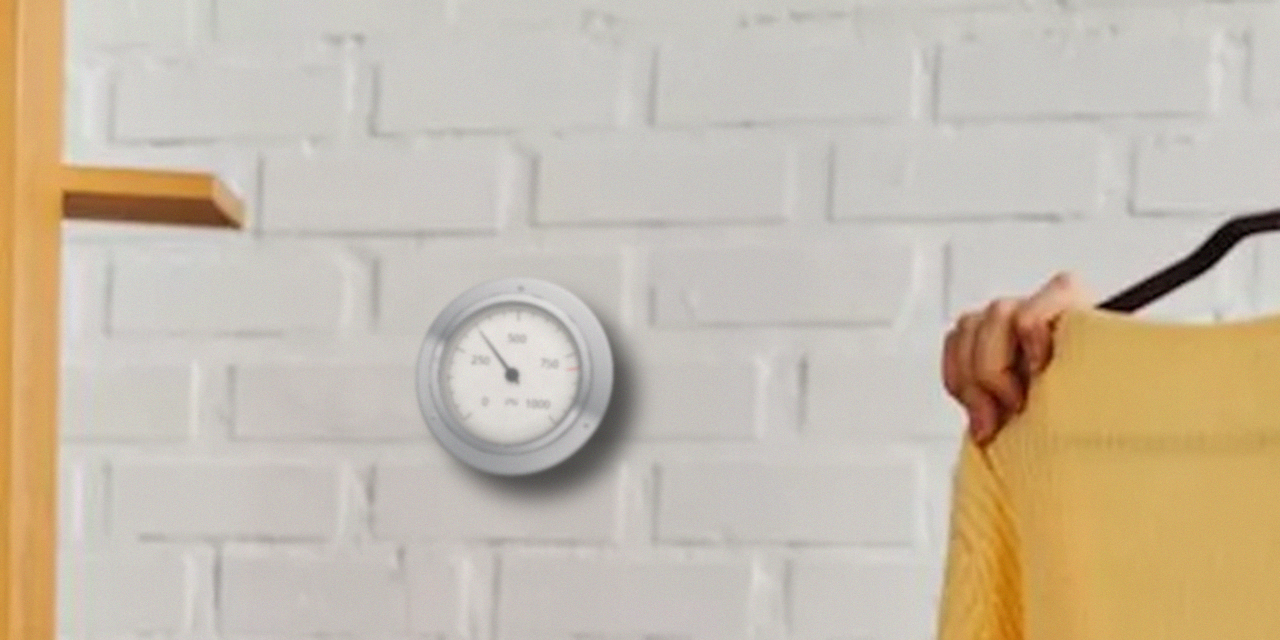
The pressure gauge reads 350 psi
